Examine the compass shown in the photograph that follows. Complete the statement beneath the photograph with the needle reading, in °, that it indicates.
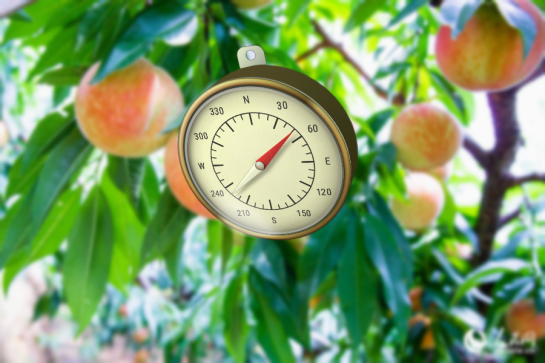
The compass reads 50 °
